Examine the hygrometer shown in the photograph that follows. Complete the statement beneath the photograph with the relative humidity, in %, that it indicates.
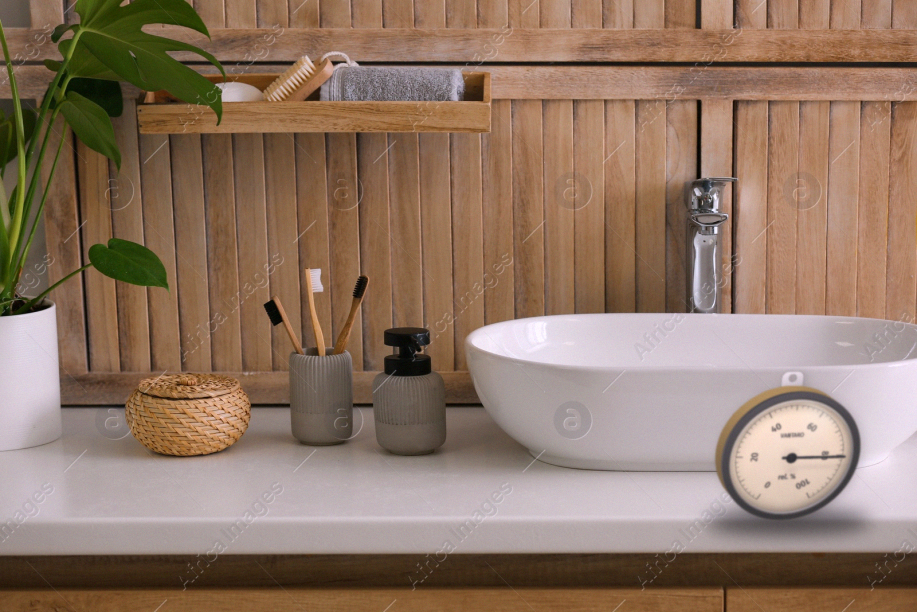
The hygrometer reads 80 %
